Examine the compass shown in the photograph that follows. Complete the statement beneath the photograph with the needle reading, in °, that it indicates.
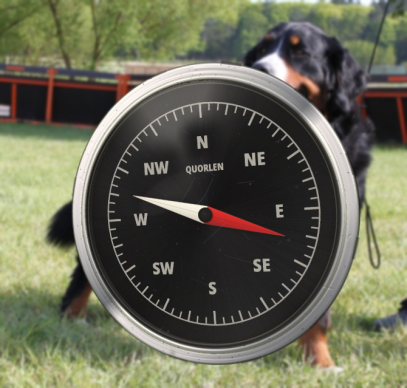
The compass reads 107.5 °
